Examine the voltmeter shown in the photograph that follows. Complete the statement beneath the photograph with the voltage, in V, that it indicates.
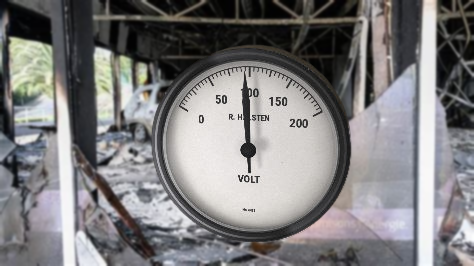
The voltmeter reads 95 V
